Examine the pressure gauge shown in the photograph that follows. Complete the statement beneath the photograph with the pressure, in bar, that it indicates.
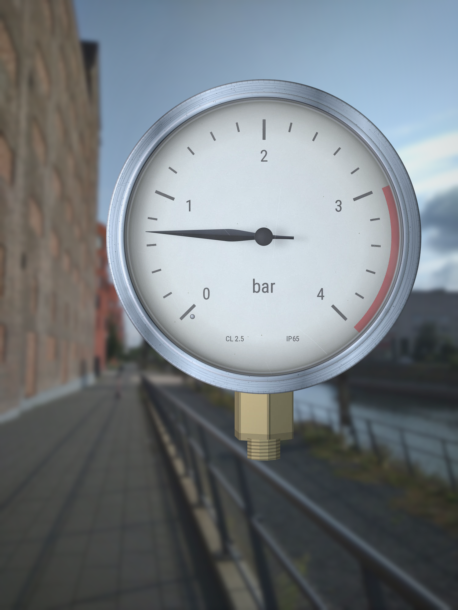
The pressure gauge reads 0.7 bar
